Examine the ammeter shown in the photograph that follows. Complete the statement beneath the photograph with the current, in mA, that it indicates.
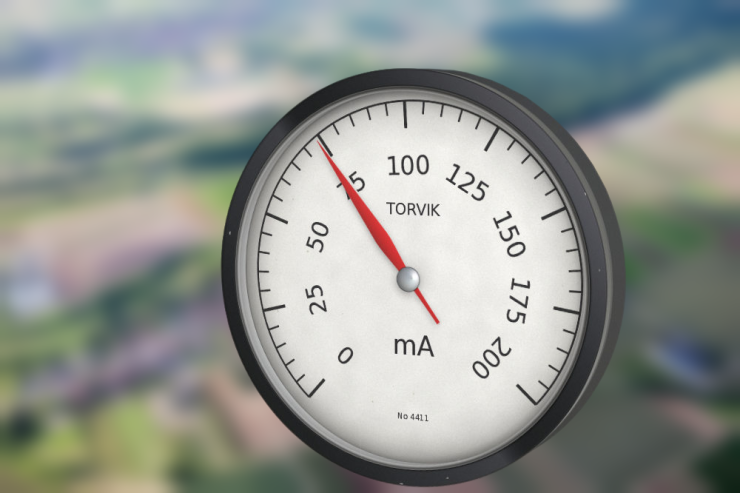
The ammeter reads 75 mA
